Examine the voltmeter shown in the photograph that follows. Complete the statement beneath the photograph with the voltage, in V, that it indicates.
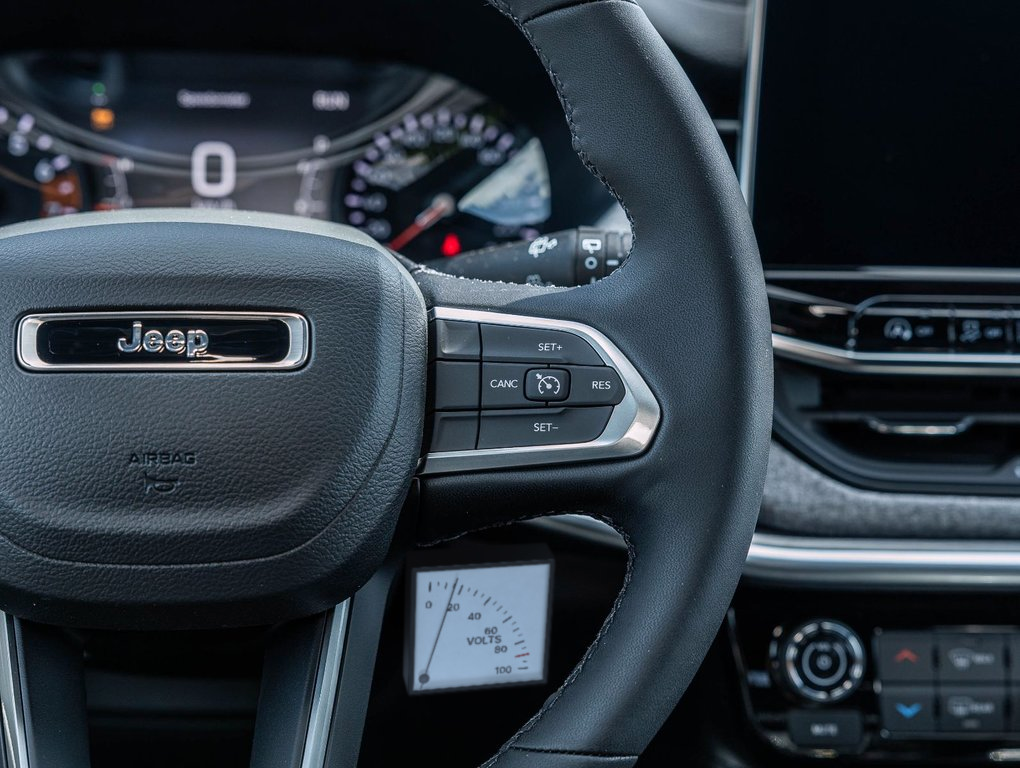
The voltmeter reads 15 V
